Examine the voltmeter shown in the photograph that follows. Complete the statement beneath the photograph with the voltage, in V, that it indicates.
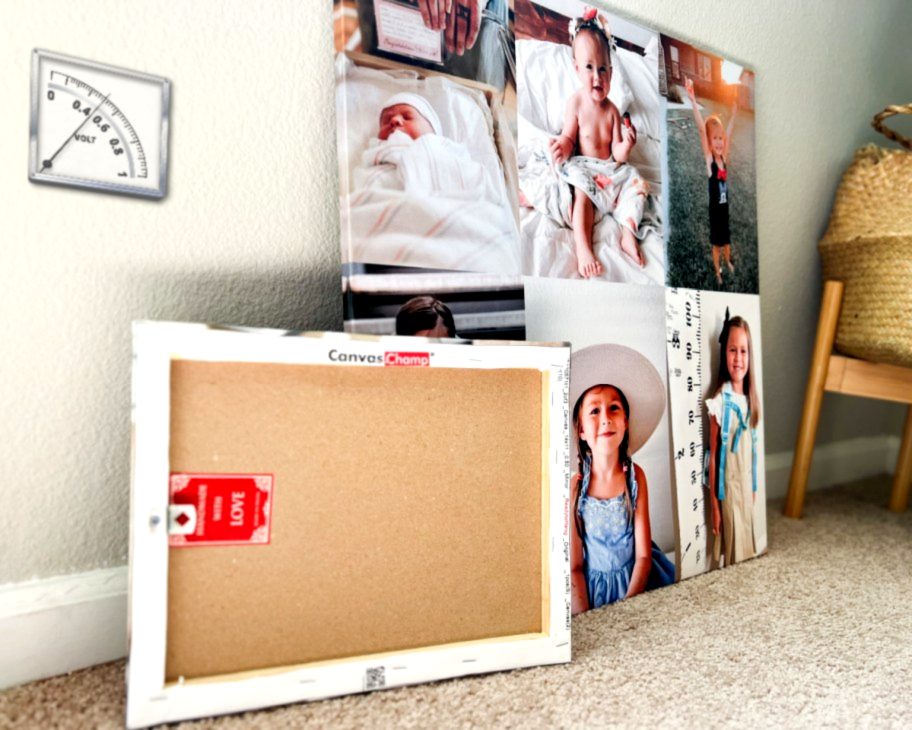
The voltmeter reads 0.5 V
